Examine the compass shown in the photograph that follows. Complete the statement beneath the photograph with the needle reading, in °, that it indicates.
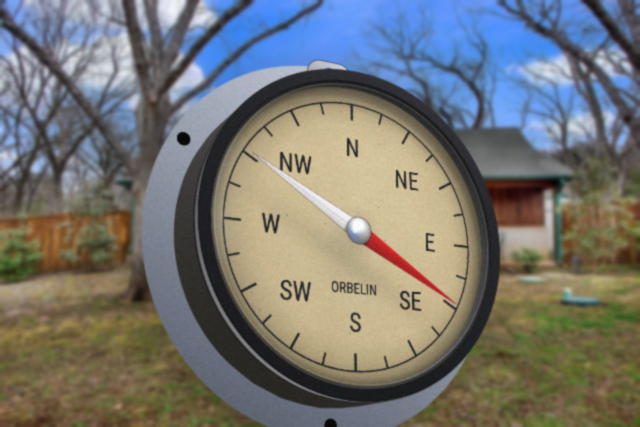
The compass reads 120 °
